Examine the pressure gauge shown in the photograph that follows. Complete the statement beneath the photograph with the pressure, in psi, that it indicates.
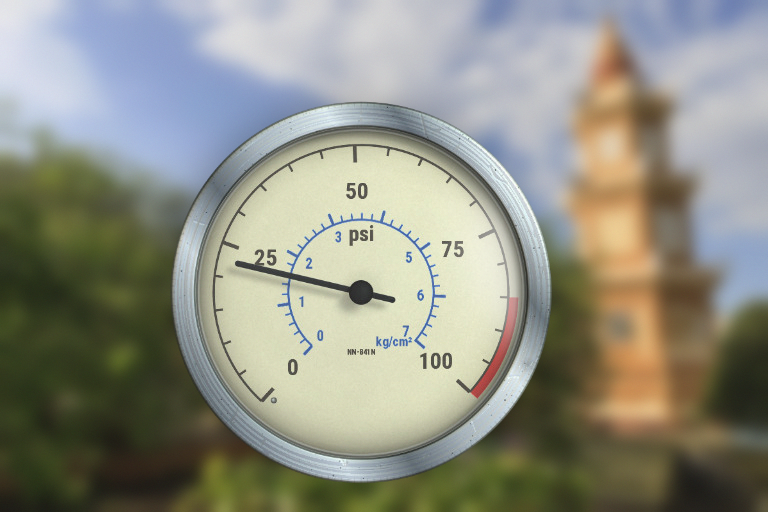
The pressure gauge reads 22.5 psi
